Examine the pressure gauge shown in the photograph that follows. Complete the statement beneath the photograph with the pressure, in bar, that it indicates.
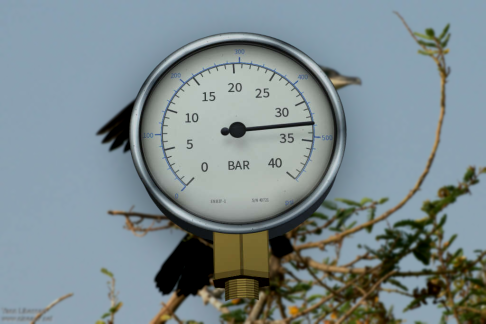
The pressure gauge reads 33 bar
